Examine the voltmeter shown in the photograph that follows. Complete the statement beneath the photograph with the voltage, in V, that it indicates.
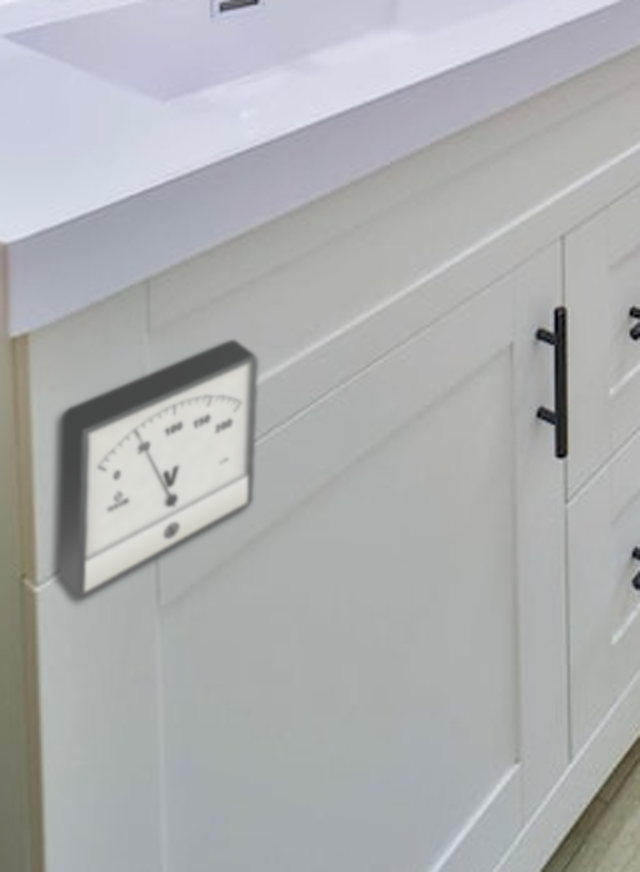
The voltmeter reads 50 V
